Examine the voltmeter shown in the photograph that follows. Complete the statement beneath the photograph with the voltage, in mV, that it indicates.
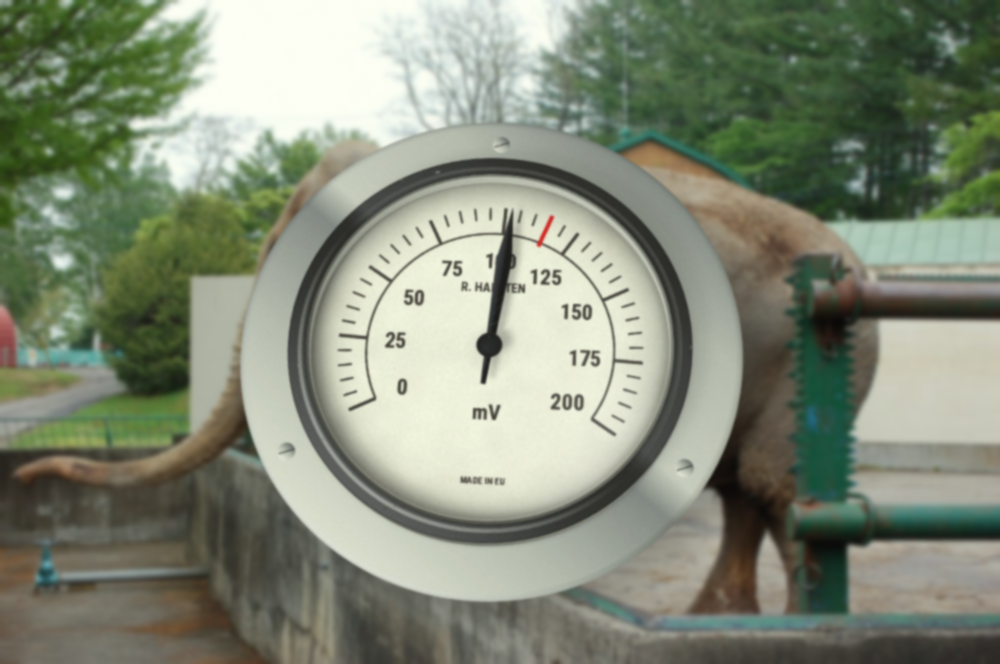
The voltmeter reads 102.5 mV
